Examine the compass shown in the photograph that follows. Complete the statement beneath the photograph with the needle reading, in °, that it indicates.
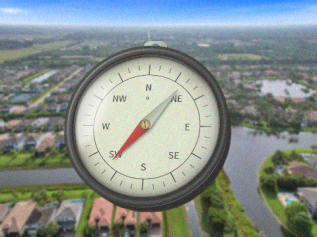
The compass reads 220 °
